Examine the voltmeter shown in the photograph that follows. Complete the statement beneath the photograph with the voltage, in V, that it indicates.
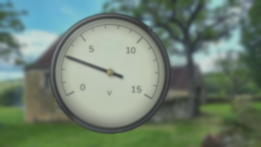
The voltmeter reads 3 V
